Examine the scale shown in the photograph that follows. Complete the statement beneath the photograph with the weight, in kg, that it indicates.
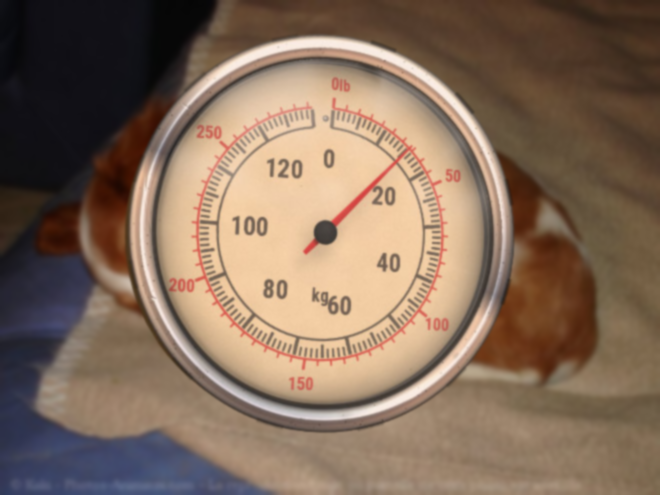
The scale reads 15 kg
